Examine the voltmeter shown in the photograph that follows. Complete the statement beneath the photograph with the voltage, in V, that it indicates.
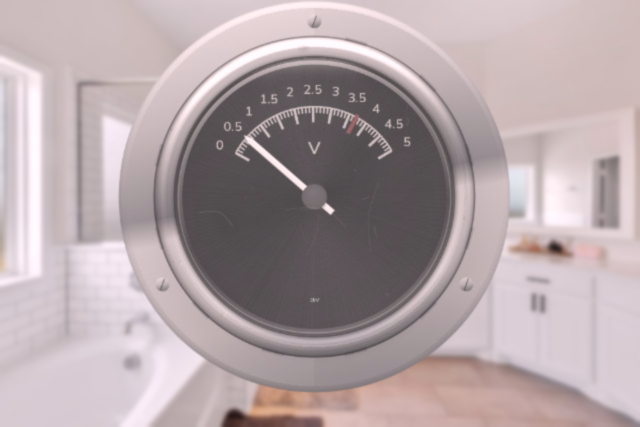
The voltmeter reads 0.5 V
